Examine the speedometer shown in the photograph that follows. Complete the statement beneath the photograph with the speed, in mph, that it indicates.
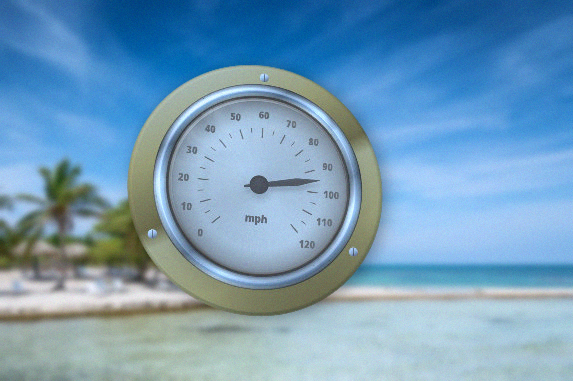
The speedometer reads 95 mph
